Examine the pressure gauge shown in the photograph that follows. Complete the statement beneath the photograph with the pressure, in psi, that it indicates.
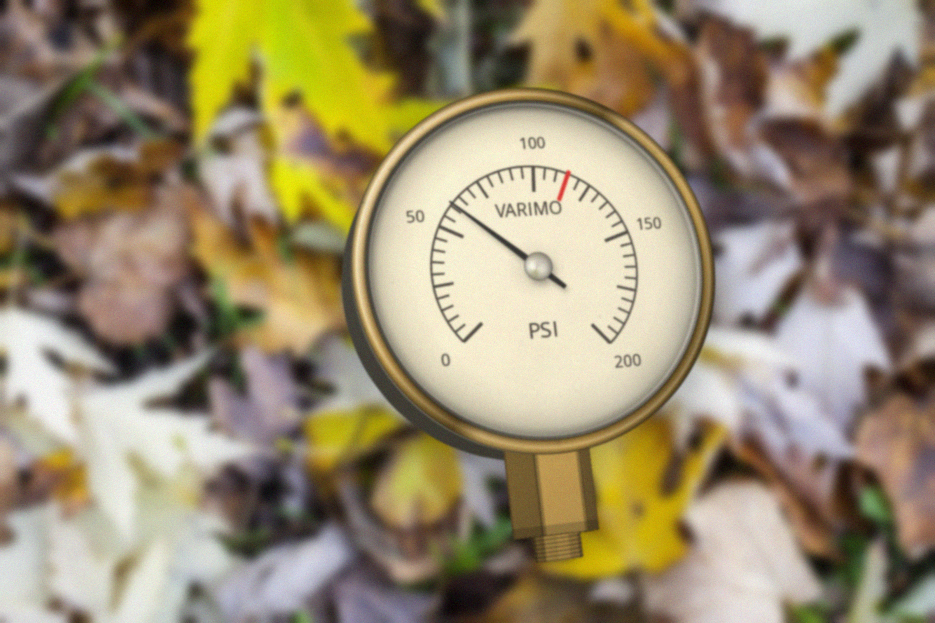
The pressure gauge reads 60 psi
